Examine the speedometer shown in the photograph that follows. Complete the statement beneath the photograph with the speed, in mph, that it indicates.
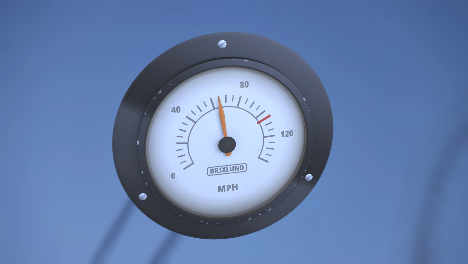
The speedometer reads 65 mph
